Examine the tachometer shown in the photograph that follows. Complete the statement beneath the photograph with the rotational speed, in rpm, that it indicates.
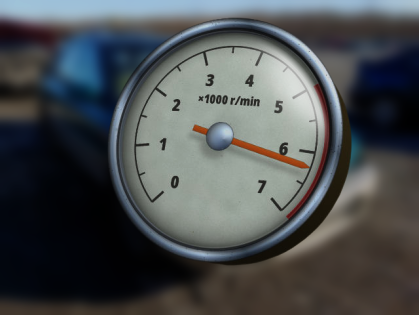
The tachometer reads 6250 rpm
